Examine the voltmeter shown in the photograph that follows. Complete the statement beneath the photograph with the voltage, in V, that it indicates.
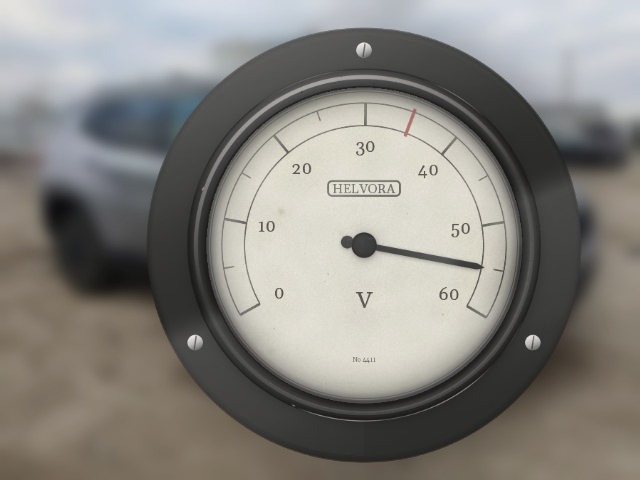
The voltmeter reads 55 V
